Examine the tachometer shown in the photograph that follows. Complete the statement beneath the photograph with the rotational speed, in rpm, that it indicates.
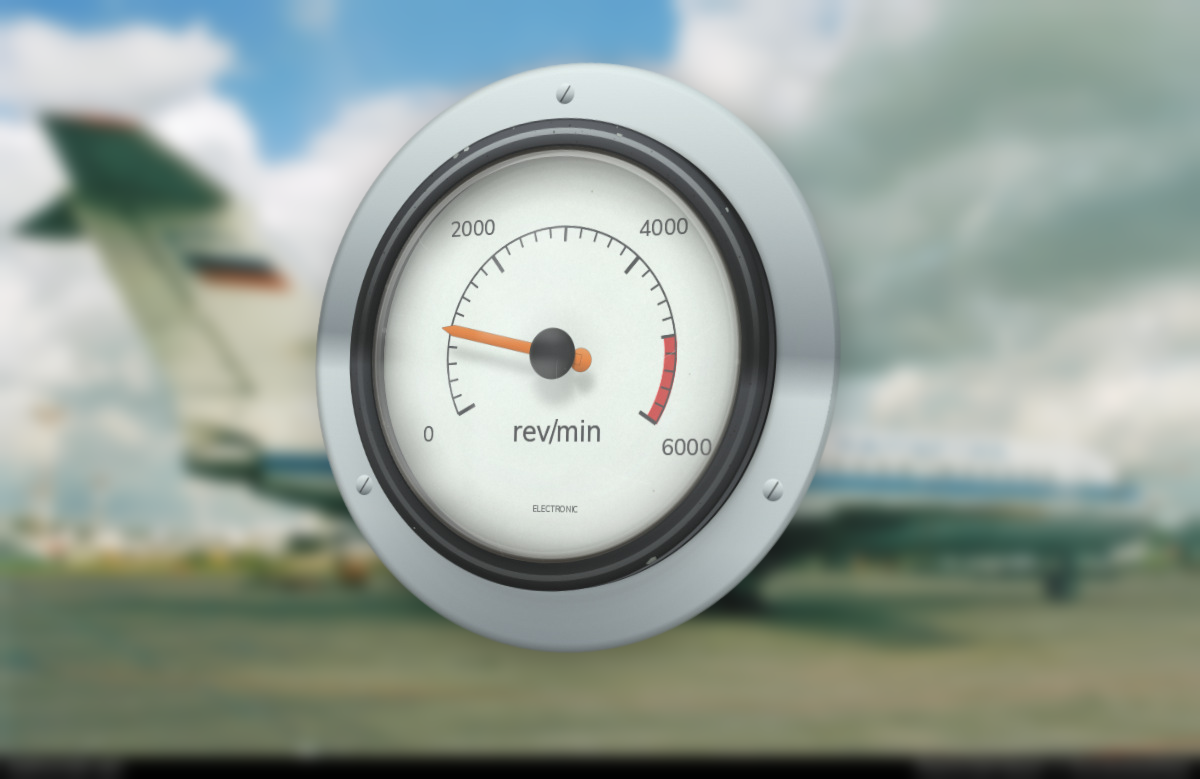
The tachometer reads 1000 rpm
